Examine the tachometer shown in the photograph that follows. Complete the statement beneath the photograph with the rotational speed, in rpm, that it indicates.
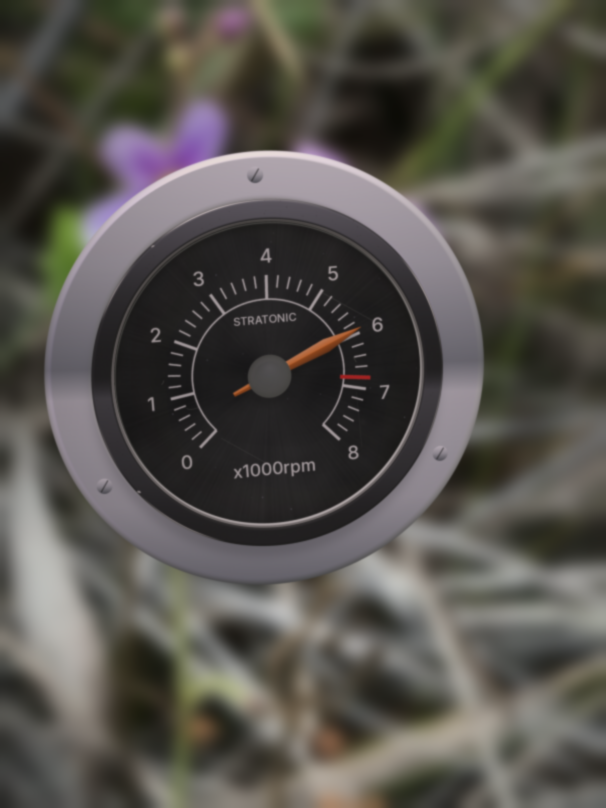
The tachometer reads 5900 rpm
